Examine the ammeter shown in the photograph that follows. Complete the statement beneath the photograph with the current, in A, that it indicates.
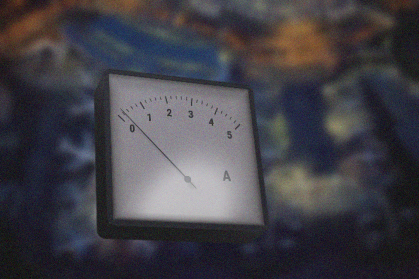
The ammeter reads 0.2 A
